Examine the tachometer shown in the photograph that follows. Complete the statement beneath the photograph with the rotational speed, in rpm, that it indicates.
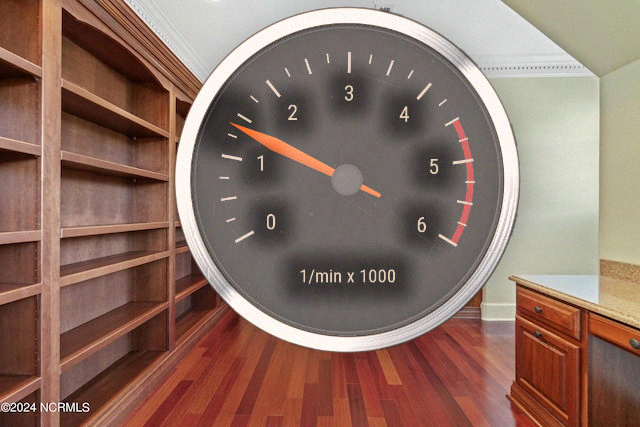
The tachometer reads 1375 rpm
